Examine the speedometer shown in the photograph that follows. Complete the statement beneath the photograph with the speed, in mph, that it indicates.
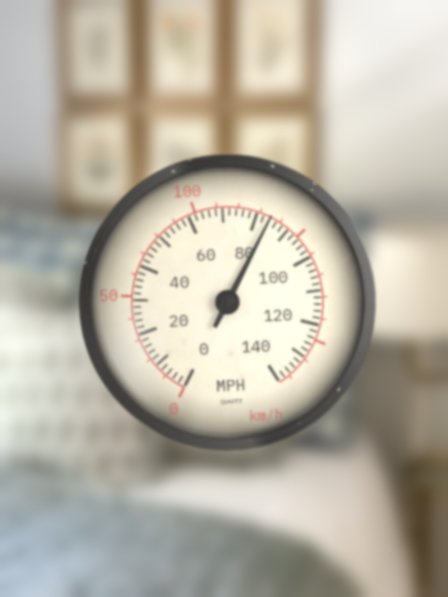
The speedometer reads 84 mph
